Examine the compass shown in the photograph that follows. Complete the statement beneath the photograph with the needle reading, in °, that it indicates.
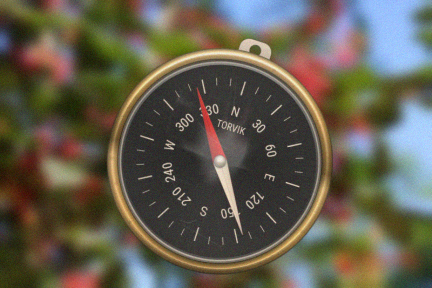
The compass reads 325 °
